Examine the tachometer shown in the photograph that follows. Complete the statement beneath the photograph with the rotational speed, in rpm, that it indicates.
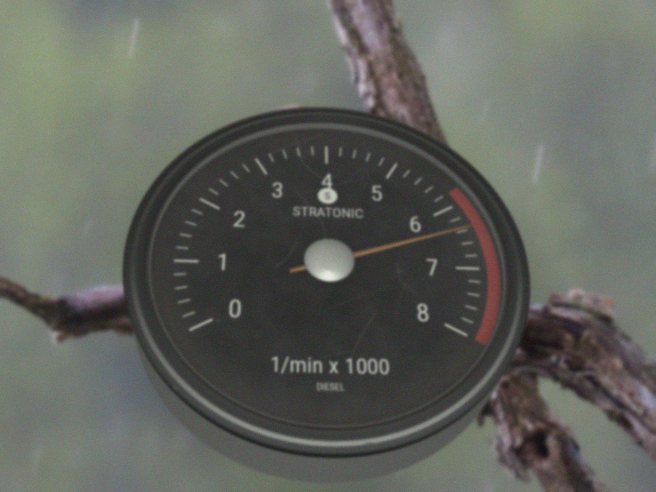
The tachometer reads 6400 rpm
